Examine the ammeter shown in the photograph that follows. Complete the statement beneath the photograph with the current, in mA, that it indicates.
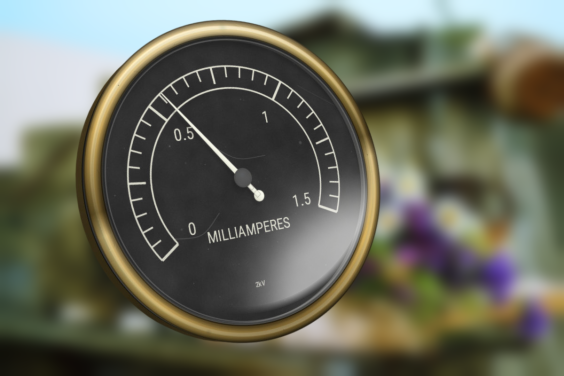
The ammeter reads 0.55 mA
